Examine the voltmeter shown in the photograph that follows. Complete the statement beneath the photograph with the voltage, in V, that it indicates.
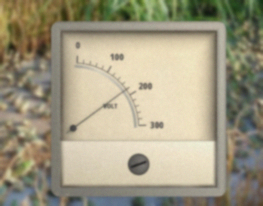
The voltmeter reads 180 V
